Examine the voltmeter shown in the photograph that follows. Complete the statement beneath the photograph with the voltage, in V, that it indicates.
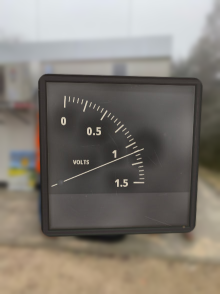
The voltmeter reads 1.1 V
